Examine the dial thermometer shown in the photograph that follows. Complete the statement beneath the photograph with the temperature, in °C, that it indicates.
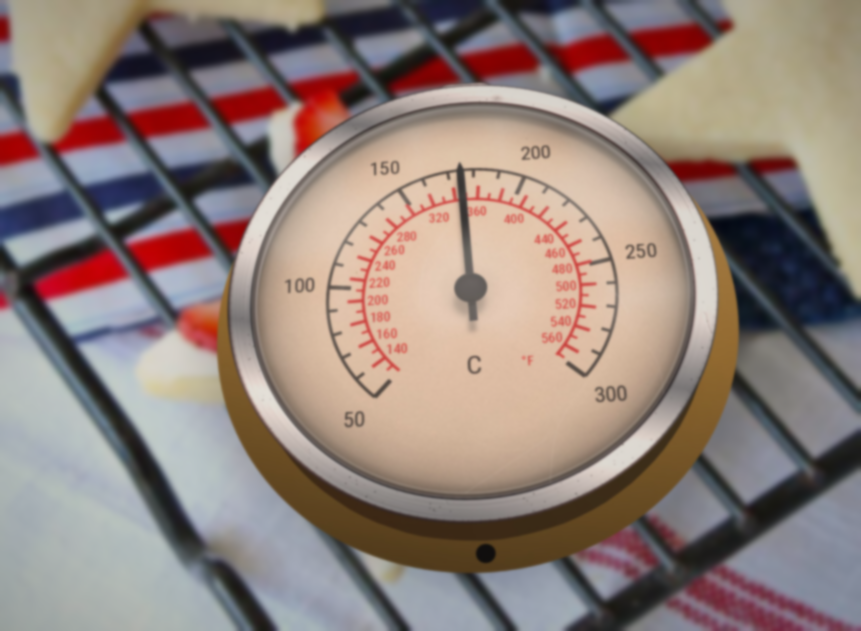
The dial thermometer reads 175 °C
